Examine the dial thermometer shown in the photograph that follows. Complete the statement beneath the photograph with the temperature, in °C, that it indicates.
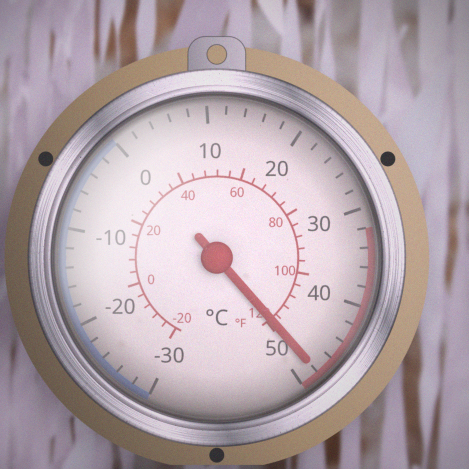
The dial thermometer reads 48 °C
